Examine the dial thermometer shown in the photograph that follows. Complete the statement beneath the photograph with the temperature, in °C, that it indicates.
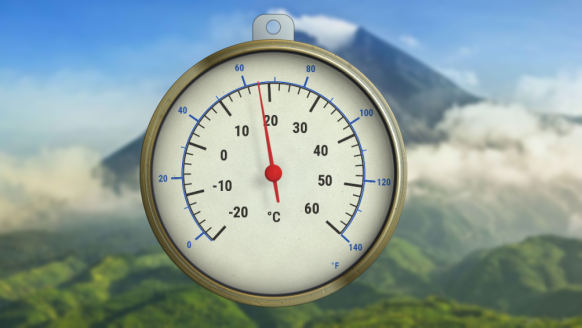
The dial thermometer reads 18 °C
